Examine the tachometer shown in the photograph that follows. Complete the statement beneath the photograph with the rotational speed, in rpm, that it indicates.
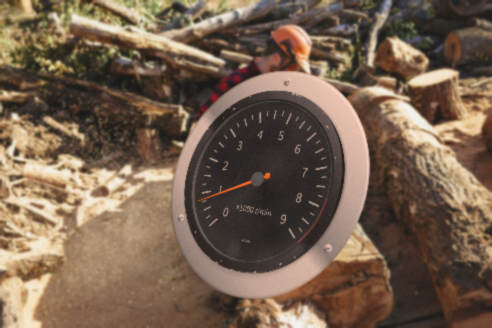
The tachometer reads 750 rpm
